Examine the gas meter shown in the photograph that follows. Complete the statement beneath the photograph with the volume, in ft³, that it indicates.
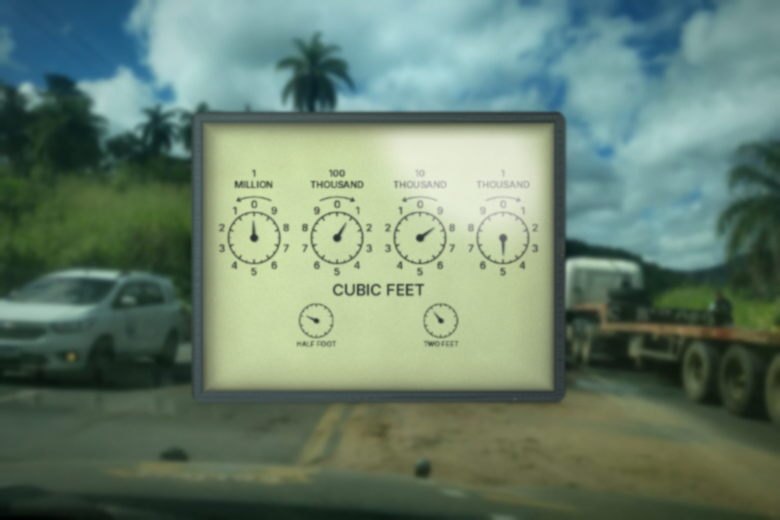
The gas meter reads 8500 ft³
